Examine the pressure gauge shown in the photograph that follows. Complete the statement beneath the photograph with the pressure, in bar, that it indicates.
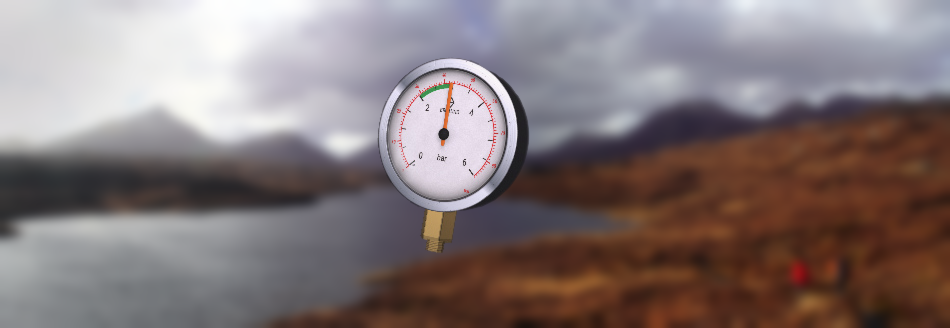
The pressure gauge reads 3 bar
